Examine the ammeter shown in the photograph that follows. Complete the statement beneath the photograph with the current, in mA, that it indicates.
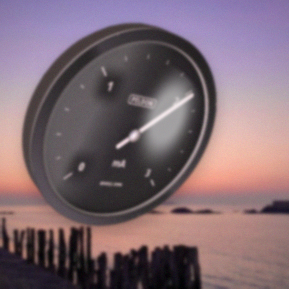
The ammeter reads 2 mA
